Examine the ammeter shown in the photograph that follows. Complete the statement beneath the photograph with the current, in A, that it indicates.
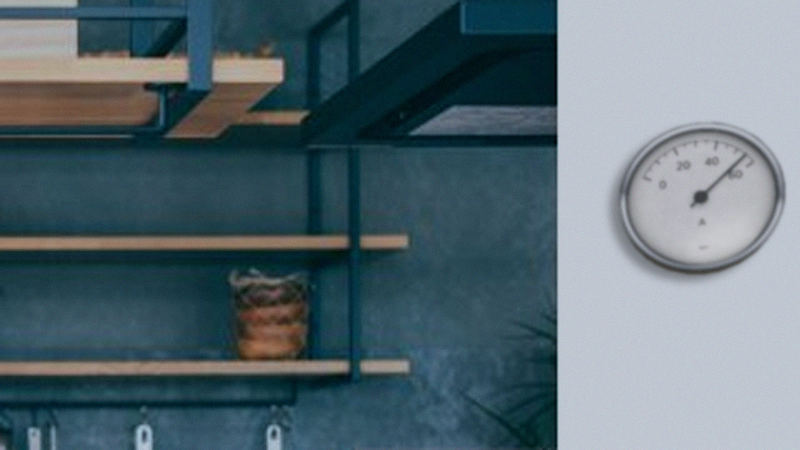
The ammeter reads 55 A
